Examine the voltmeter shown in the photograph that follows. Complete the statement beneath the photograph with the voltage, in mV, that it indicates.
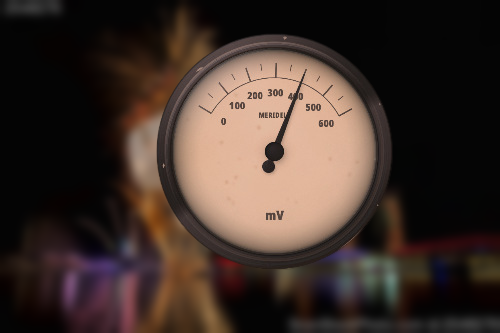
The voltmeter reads 400 mV
